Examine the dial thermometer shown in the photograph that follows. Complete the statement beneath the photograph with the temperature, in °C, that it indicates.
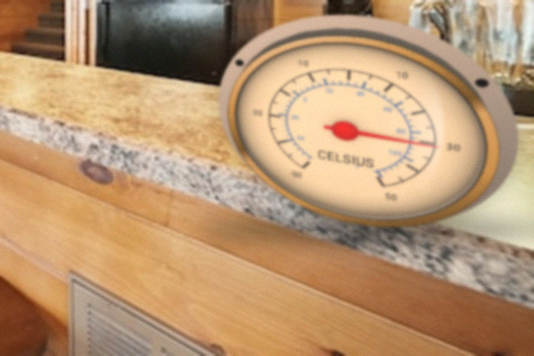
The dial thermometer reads 30 °C
